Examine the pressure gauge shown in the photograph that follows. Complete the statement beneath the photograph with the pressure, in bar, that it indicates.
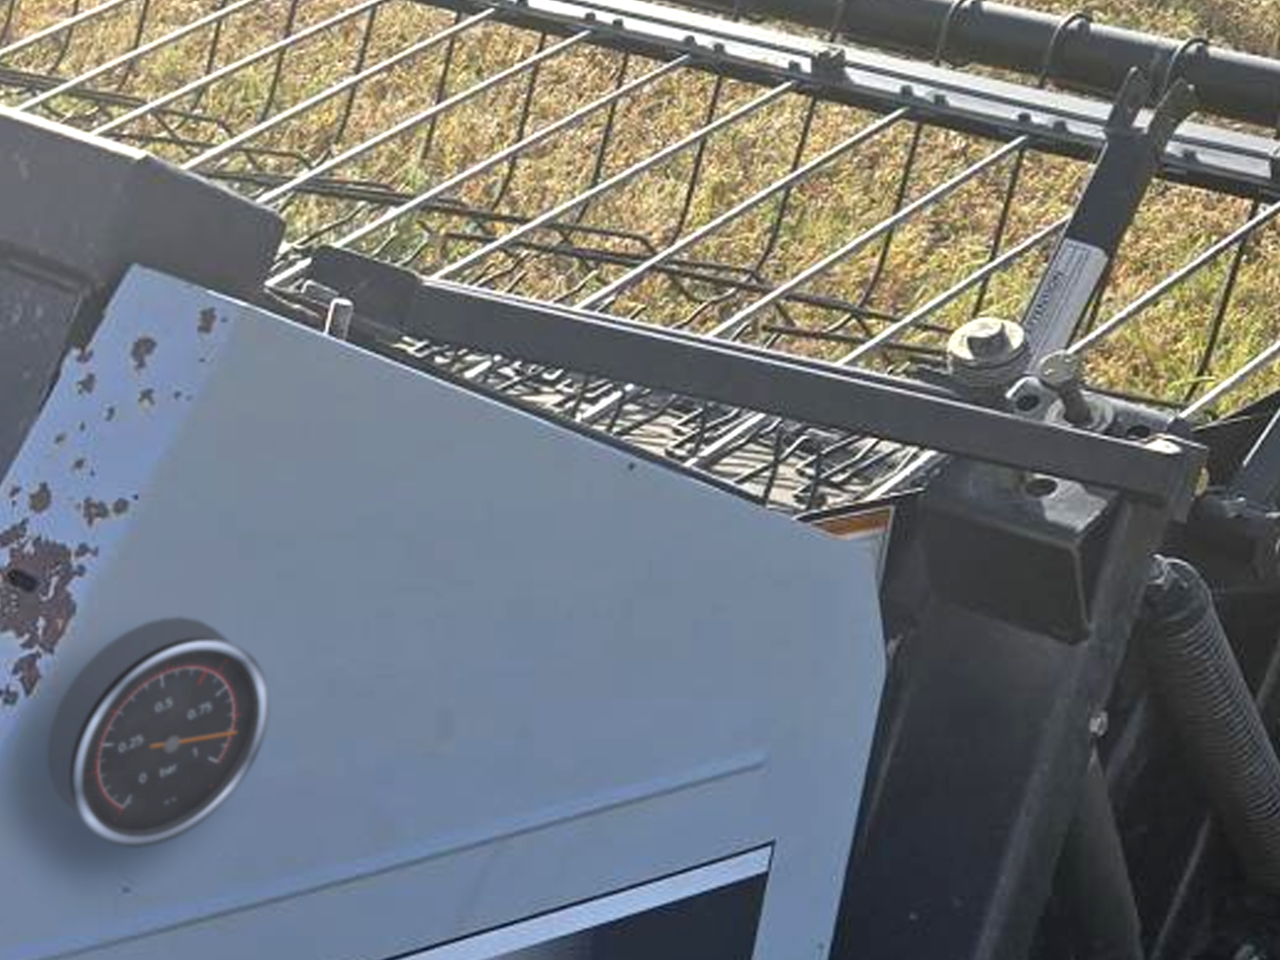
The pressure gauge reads 0.9 bar
